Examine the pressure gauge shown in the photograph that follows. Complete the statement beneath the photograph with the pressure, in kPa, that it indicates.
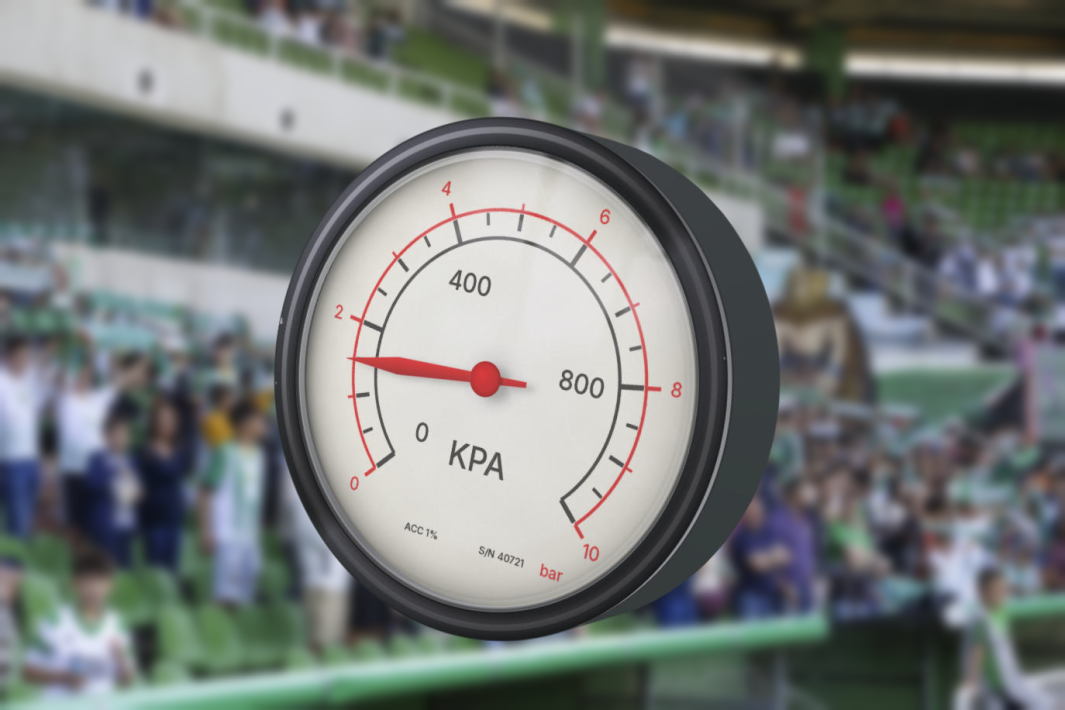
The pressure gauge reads 150 kPa
